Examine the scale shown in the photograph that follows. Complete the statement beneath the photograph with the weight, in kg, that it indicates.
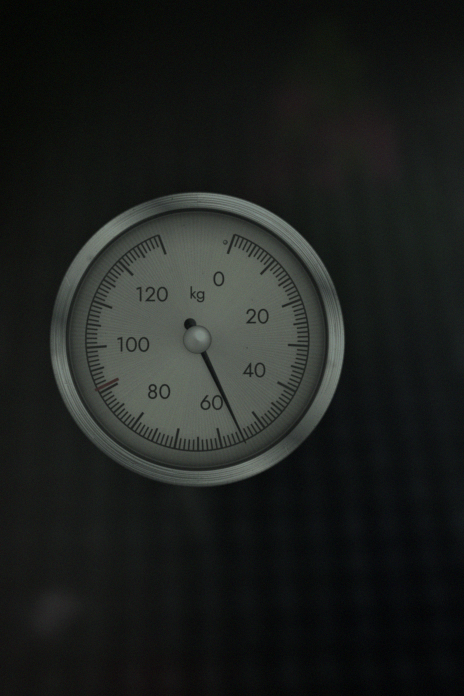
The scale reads 55 kg
